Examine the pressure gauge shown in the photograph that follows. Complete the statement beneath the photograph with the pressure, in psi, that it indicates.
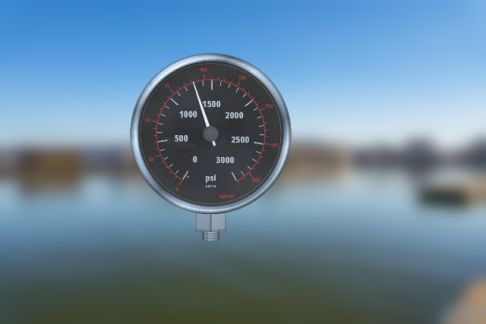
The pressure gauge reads 1300 psi
